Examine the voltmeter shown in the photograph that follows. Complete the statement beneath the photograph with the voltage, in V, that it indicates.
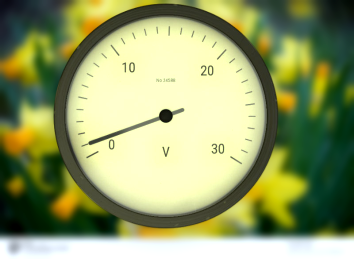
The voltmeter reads 1 V
